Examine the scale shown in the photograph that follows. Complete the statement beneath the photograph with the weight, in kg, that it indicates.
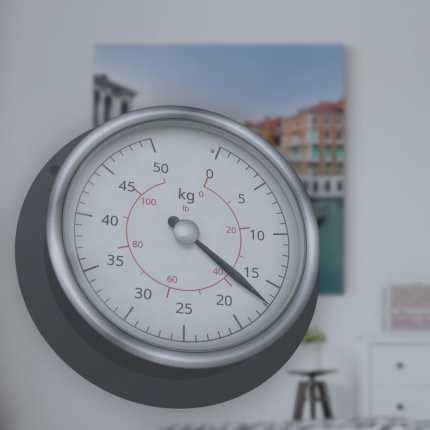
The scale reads 17 kg
